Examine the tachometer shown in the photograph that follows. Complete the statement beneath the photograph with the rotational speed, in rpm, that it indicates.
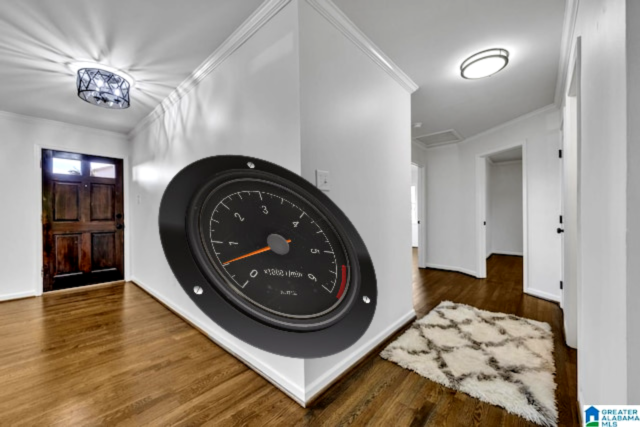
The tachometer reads 500 rpm
